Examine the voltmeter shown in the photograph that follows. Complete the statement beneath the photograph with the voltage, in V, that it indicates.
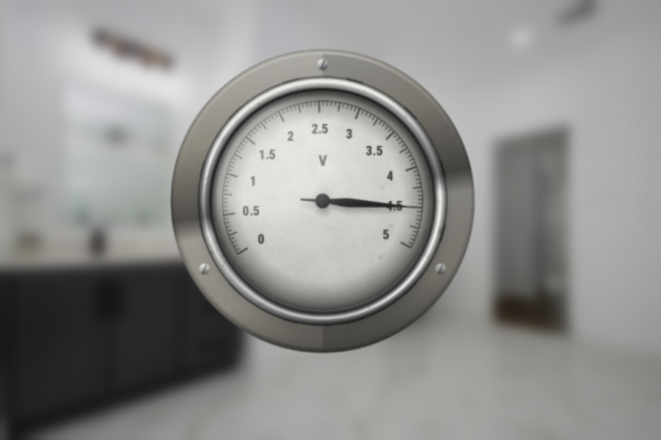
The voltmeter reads 4.5 V
